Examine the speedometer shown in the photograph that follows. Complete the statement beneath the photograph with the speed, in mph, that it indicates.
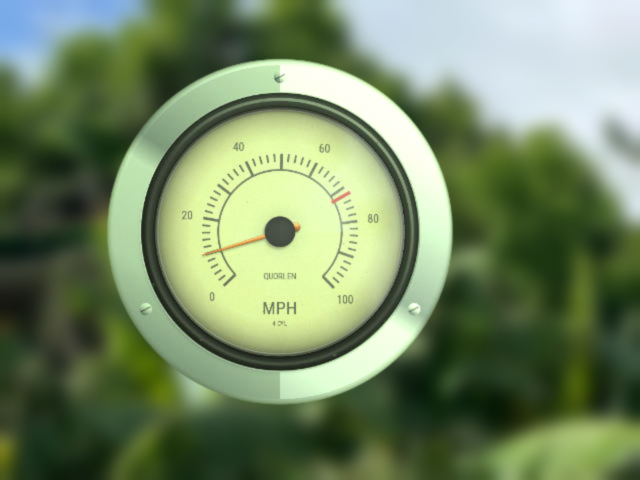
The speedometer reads 10 mph
